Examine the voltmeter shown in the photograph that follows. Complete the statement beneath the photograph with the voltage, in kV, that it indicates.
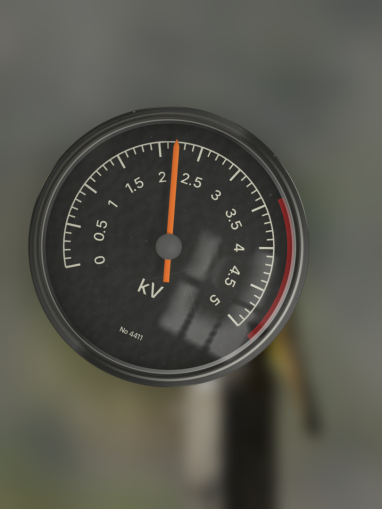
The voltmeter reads 2.2 kV
